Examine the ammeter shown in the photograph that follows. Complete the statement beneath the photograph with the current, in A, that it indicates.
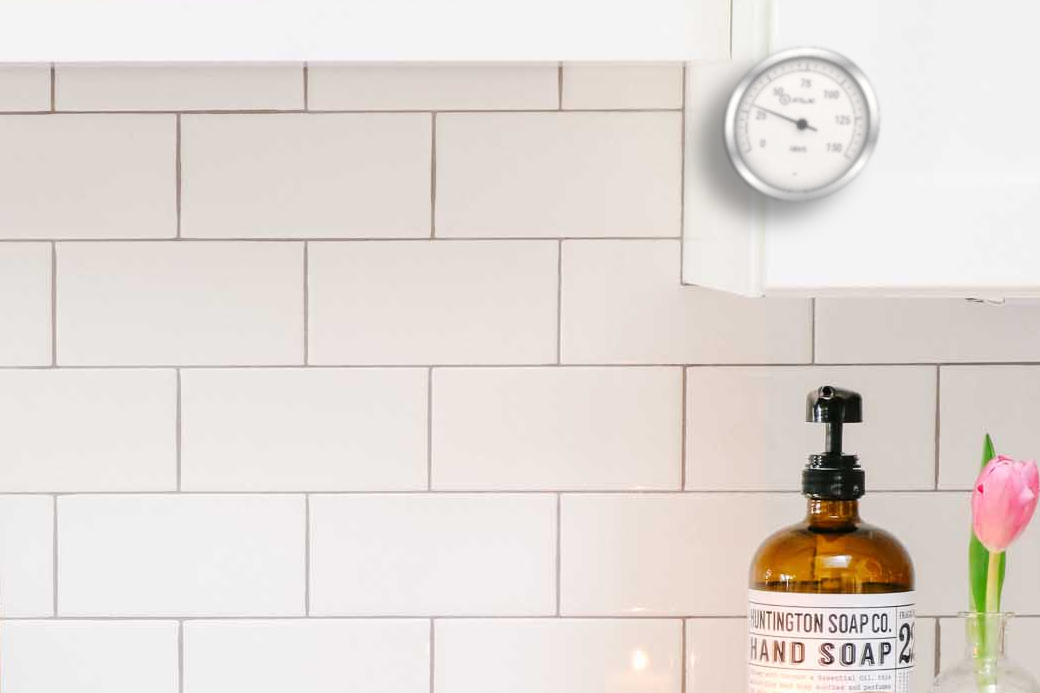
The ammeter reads 30 A
